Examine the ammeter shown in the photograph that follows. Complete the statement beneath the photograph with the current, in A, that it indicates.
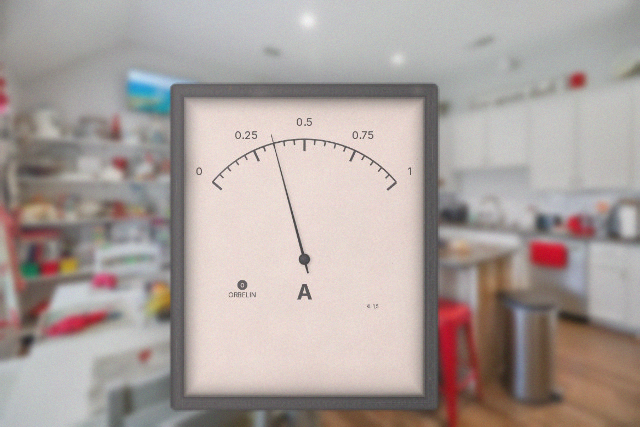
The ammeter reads 0.35 A
